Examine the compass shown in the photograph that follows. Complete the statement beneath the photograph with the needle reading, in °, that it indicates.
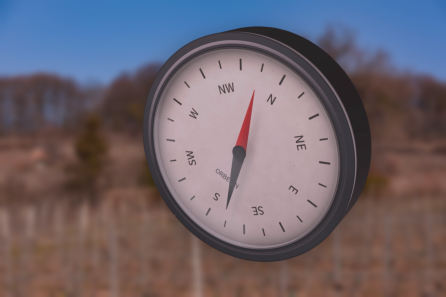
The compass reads 345 °
